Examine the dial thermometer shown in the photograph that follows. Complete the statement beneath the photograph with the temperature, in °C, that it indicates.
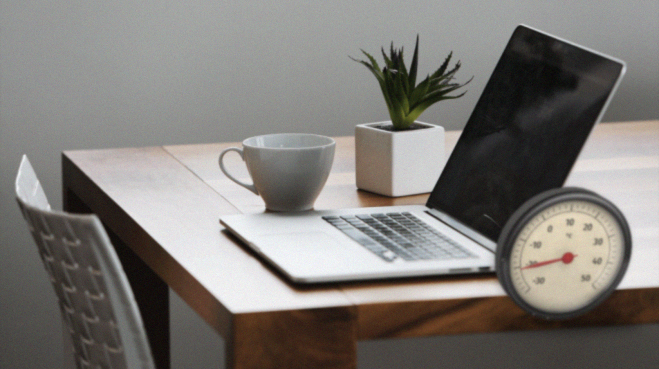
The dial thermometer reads -20 °C
